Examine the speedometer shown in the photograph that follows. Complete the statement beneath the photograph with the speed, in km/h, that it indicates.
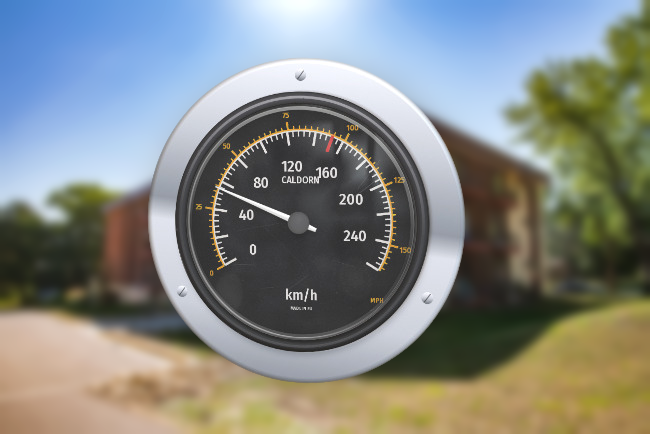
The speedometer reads 56 km/h
